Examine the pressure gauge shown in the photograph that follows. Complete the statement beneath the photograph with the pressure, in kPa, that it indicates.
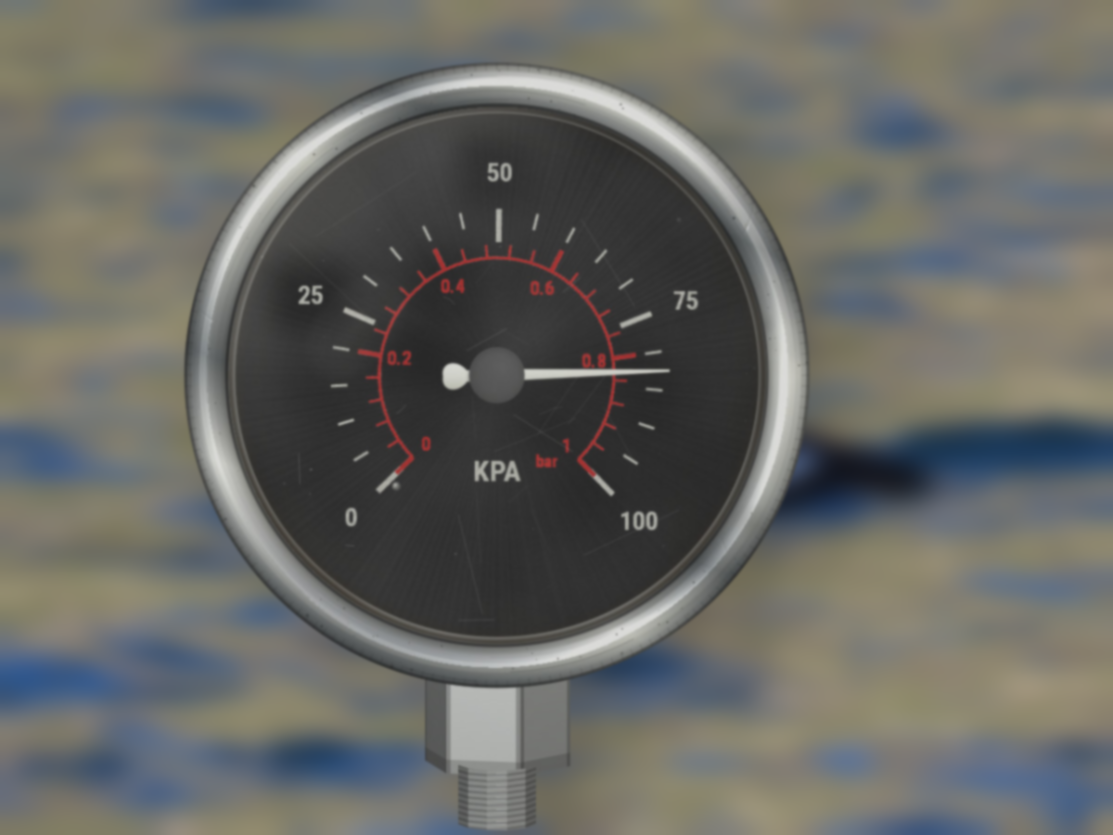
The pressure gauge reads 82.5 kPa
